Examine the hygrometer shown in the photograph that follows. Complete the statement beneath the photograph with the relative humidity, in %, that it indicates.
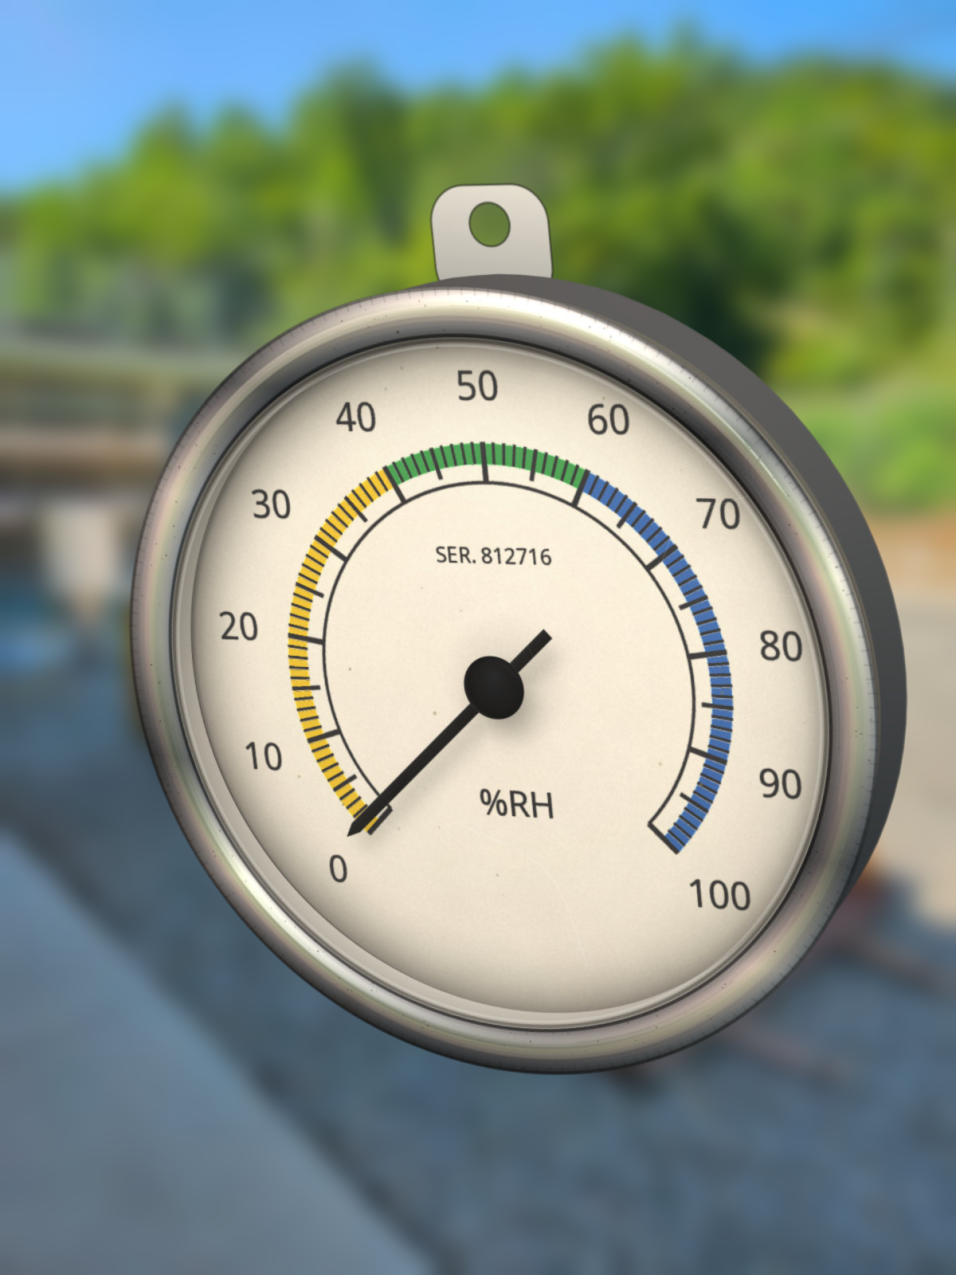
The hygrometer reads 1 %
